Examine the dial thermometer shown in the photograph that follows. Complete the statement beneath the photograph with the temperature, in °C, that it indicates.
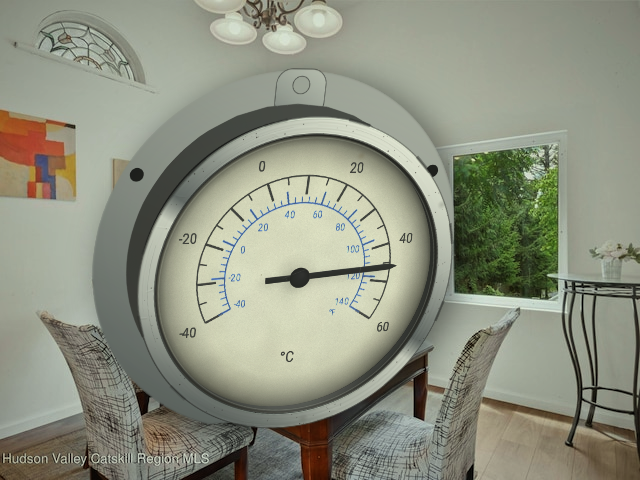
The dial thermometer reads 45 °C
